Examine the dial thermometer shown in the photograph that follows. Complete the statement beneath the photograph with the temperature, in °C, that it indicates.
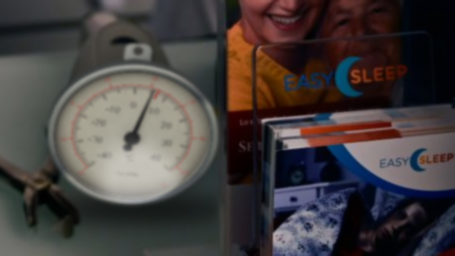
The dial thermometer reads 5 °C
